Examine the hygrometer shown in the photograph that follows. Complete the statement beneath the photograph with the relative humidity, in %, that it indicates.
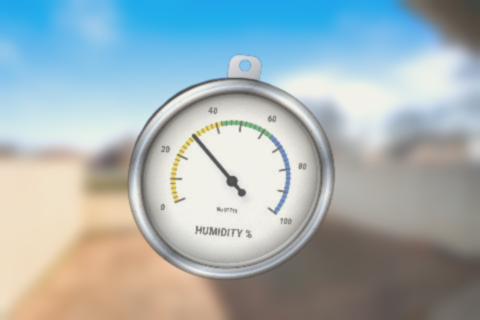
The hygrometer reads 30 %
